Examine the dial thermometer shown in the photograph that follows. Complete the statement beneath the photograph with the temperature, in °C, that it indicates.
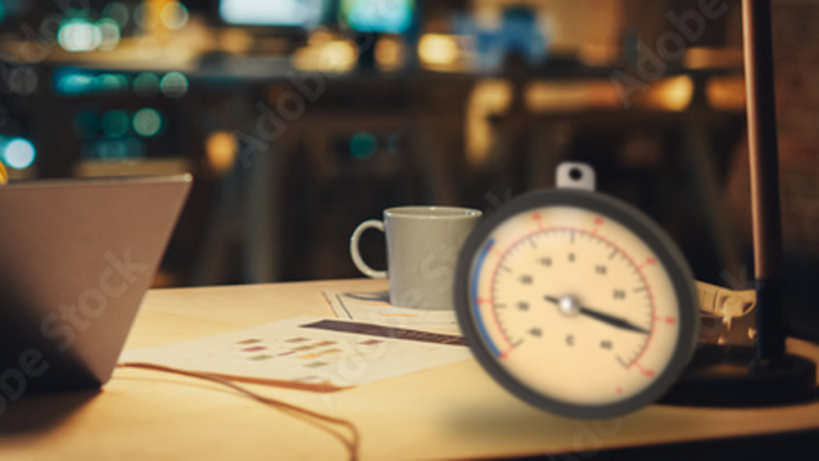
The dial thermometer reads 30 °C
